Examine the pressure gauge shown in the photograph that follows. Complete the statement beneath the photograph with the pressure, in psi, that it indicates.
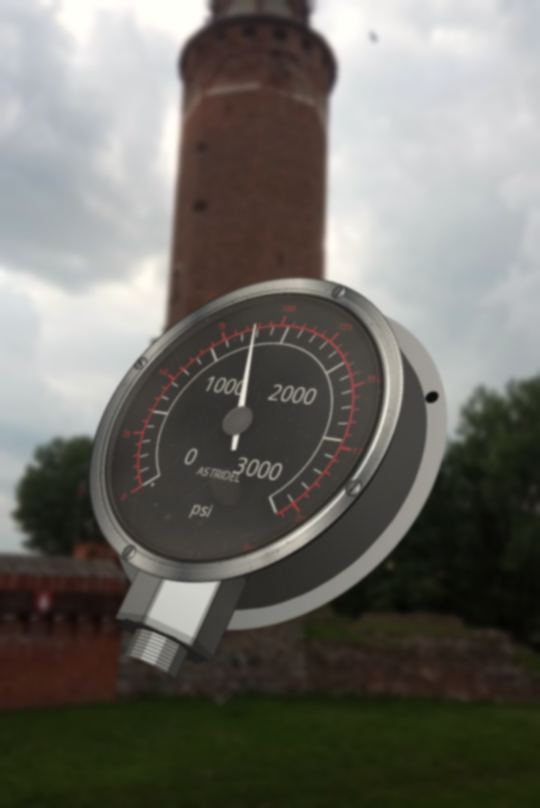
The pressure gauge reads 1300 psi
